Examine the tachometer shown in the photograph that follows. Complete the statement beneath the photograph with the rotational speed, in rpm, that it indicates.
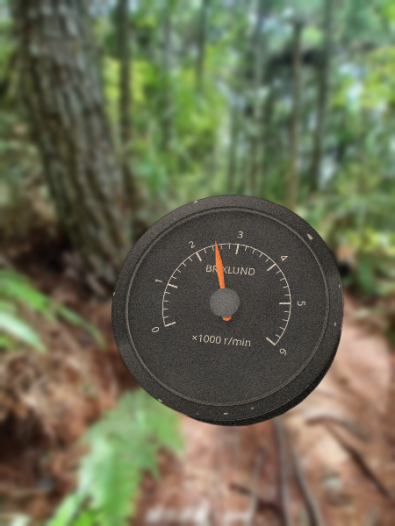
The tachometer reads 2500 rpm
